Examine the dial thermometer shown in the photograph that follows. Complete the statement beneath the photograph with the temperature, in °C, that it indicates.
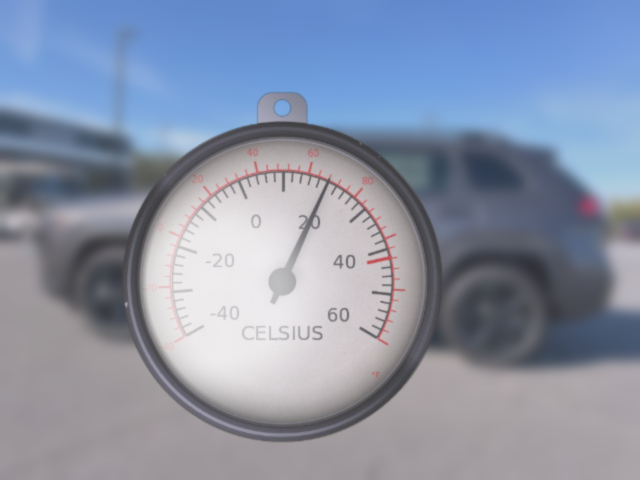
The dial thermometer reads 20 °C
